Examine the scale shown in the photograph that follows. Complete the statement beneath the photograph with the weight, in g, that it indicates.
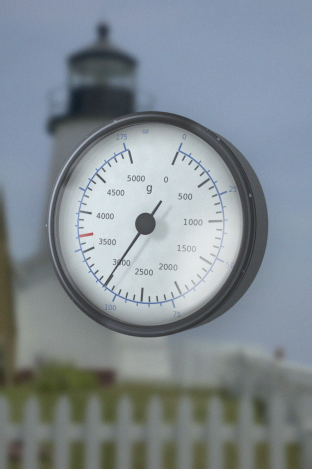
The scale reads 3000 g
